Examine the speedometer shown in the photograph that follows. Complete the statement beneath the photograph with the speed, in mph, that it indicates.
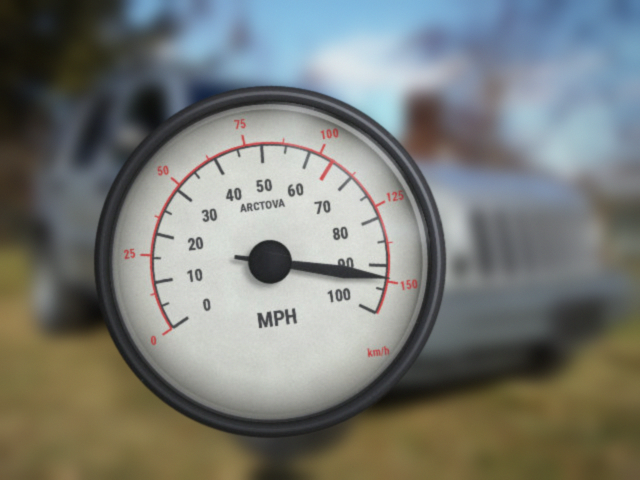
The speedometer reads 92.5 mph
